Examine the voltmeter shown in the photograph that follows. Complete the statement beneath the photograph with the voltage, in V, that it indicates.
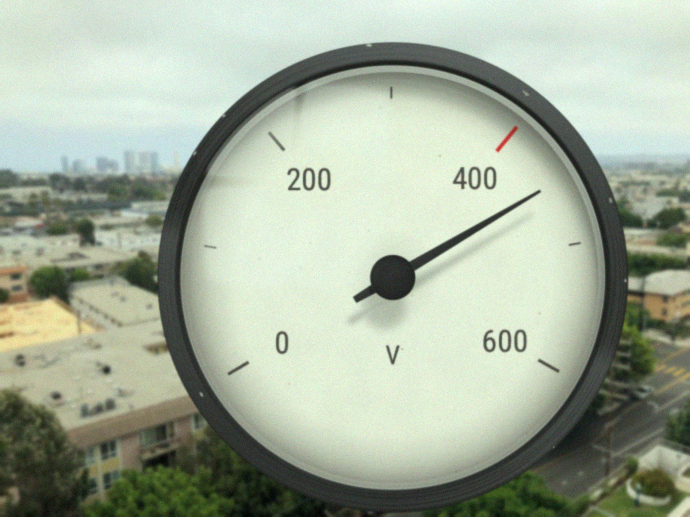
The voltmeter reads 450 V
